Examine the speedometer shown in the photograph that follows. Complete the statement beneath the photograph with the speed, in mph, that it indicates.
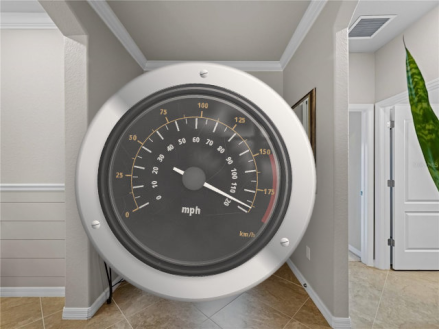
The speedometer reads 117.5 mph
